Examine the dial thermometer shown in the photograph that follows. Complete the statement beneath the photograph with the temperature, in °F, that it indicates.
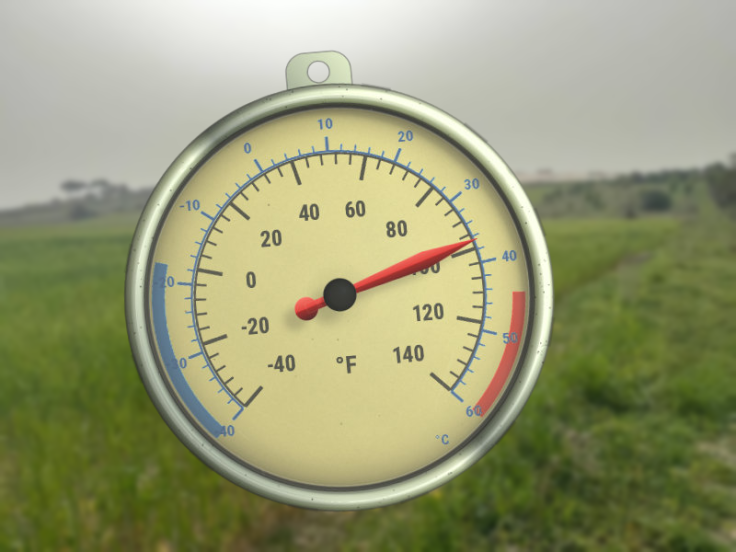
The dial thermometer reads 98 °F
